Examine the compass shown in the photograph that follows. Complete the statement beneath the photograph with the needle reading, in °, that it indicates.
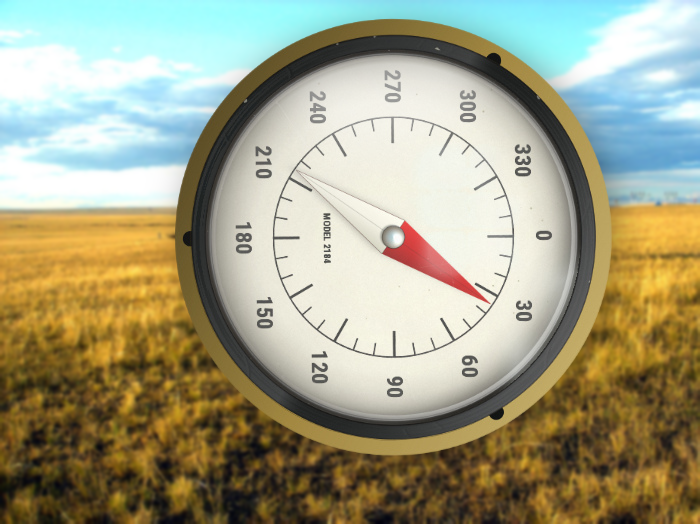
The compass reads 35 °
